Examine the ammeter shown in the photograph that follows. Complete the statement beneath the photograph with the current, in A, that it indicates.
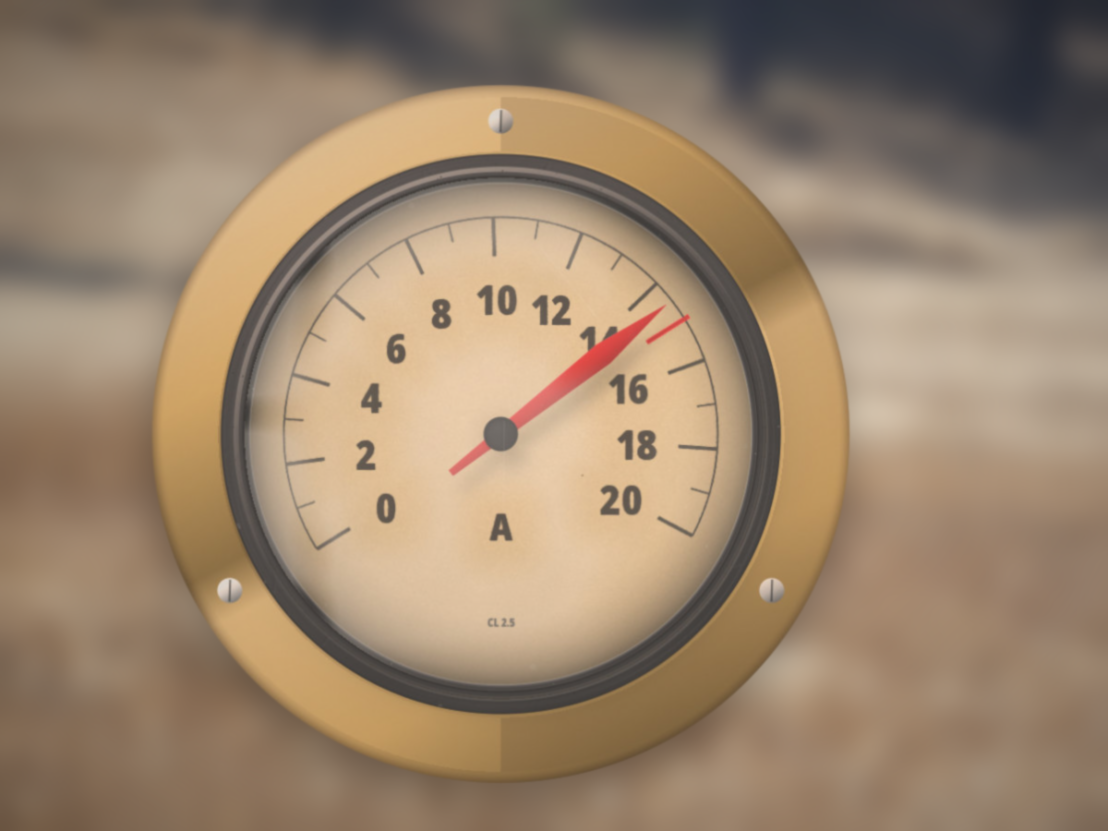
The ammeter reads 14.5 A
